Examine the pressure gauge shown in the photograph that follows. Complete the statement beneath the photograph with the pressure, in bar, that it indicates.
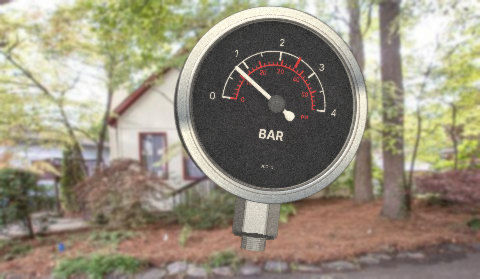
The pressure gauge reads 0.75 bar
